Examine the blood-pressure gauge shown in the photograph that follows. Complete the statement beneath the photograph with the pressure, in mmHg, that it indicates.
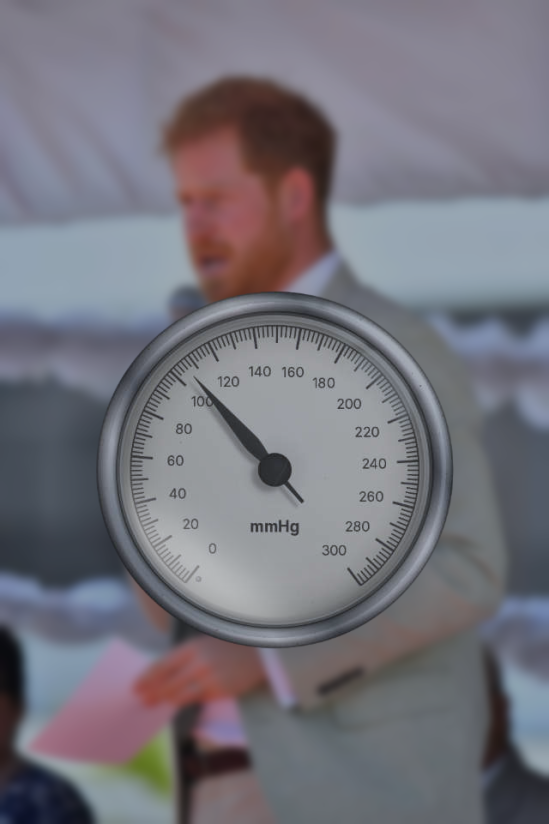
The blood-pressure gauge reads 106 mmHg
